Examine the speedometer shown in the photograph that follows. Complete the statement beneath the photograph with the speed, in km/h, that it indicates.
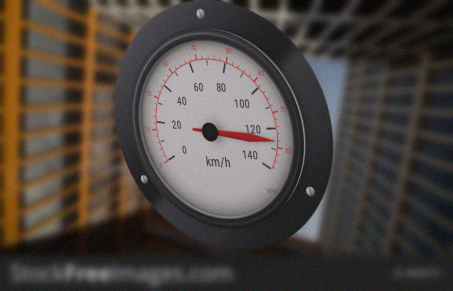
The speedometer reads 125 km/h
